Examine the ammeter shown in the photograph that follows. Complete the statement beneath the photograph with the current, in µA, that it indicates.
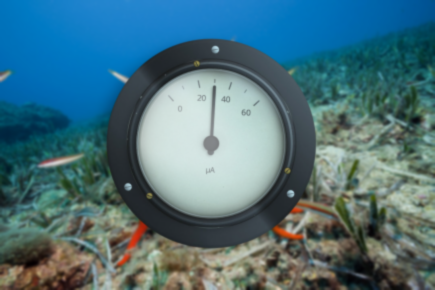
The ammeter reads 30 µA
